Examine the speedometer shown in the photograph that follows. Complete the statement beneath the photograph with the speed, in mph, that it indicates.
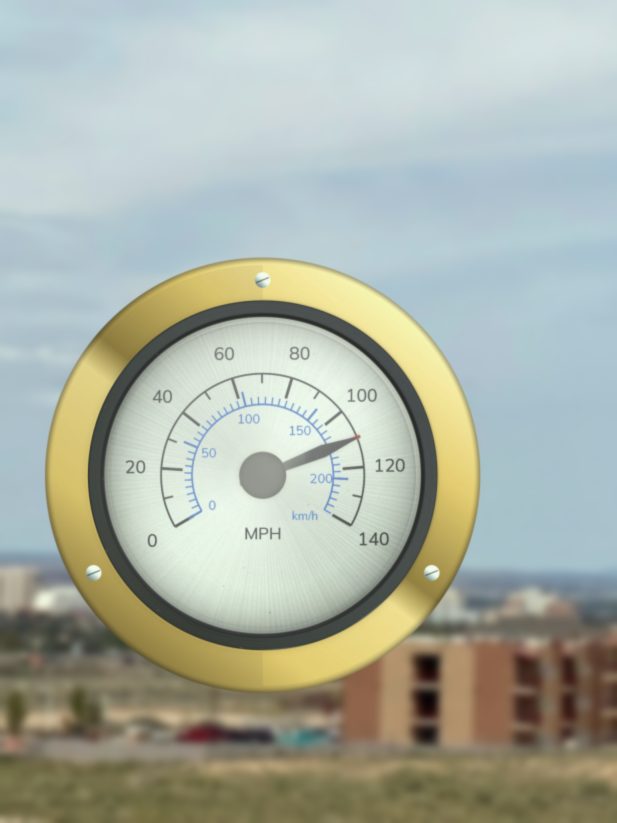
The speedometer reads 110 mph
